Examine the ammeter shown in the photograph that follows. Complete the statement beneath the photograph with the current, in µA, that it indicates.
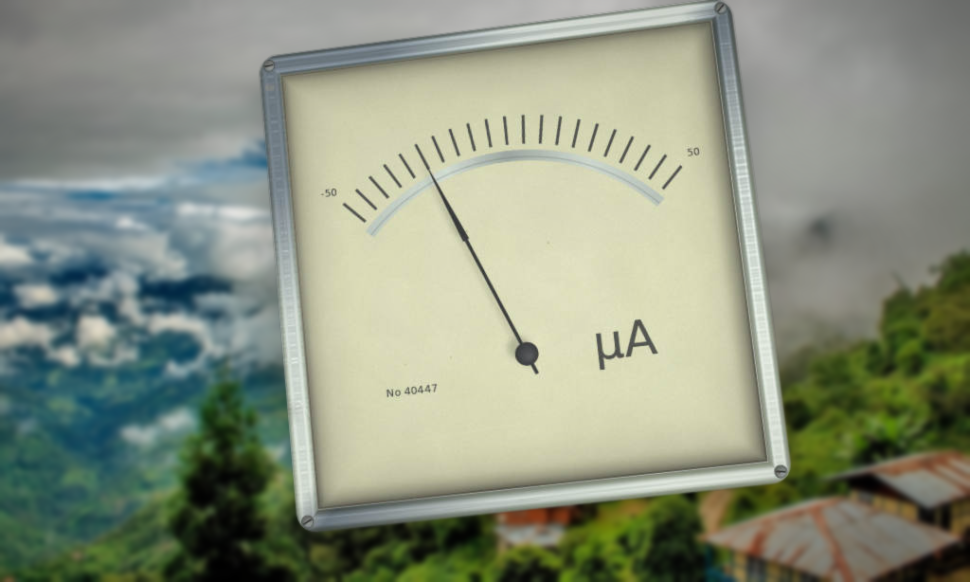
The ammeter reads -25 µA
